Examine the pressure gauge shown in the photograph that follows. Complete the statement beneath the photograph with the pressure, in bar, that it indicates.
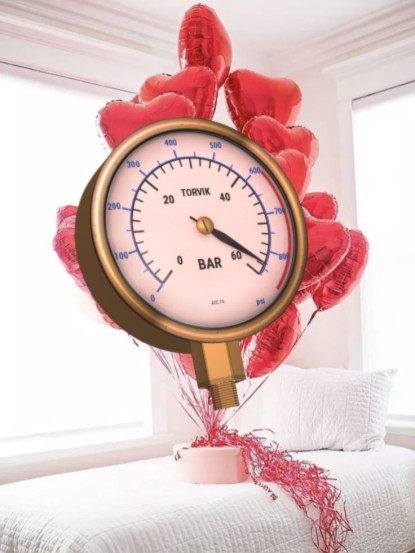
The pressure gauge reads 58 bar
